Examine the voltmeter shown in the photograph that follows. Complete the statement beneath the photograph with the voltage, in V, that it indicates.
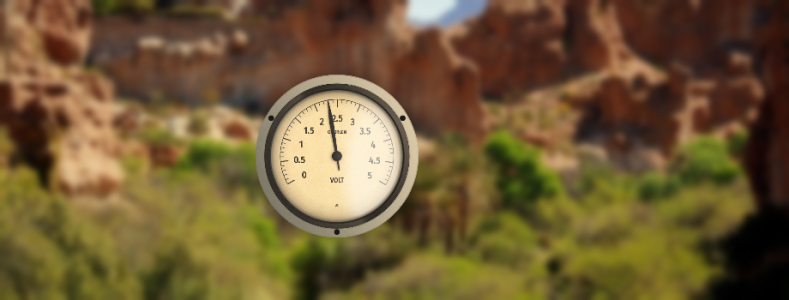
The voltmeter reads 2.3 V
